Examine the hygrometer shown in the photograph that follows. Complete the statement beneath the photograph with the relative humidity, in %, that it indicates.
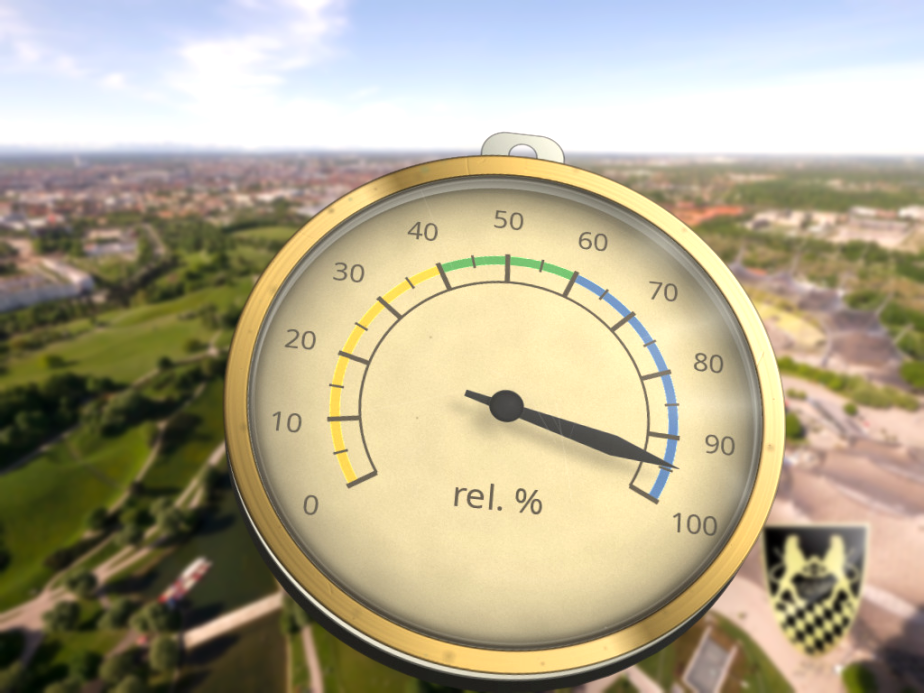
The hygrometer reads 95 %
